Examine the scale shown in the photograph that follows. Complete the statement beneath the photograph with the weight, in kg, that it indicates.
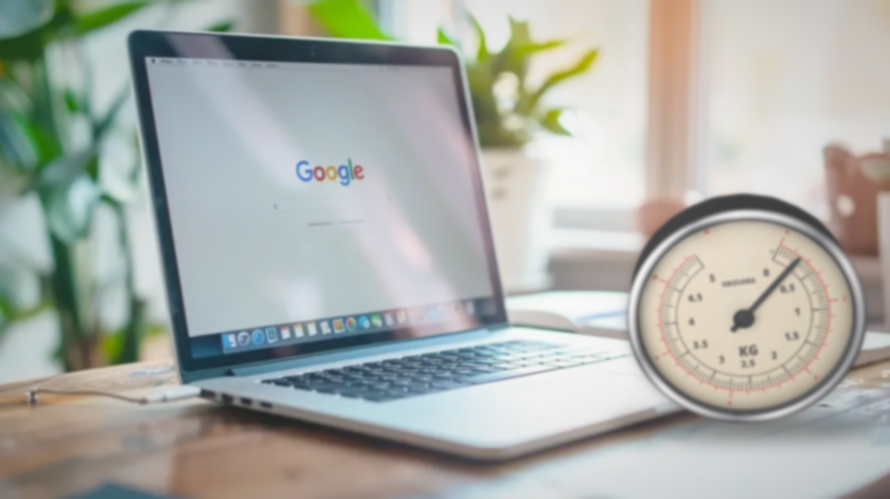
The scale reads 0.25 kg
